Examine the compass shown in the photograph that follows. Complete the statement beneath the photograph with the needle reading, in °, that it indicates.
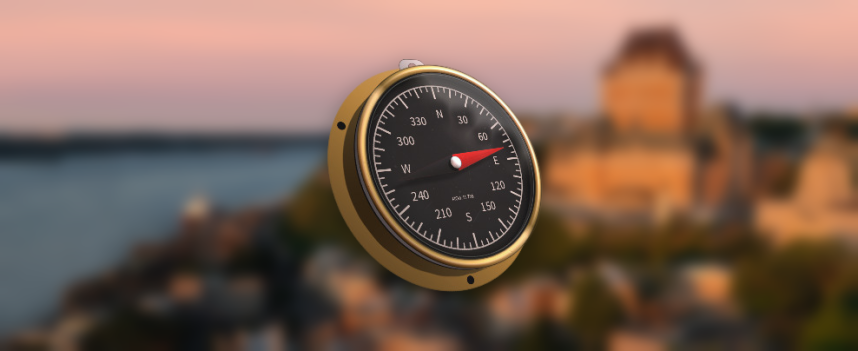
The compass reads 80 °
